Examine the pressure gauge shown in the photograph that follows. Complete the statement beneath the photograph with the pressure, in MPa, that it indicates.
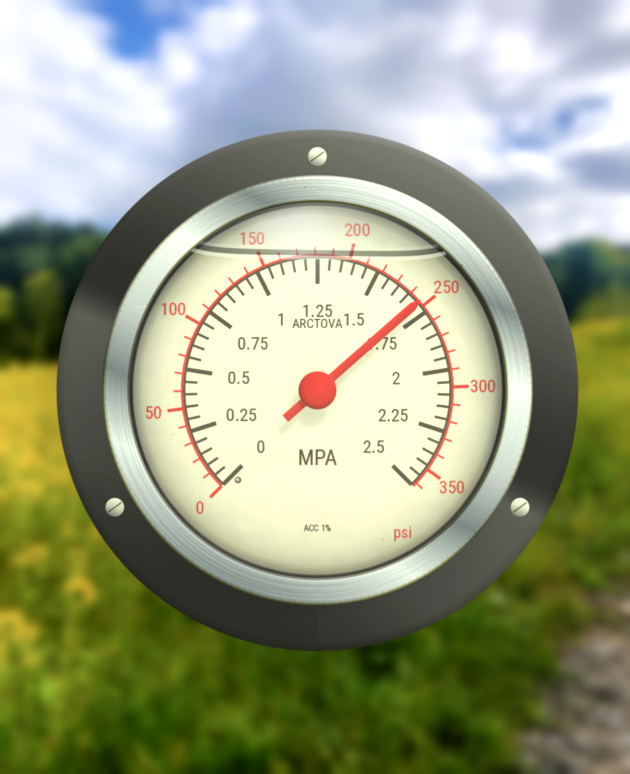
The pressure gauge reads 1.7 MPa
